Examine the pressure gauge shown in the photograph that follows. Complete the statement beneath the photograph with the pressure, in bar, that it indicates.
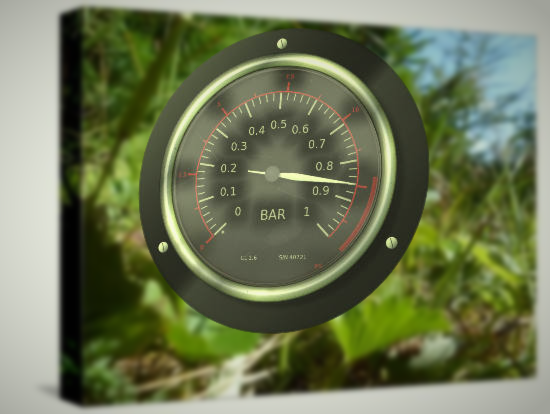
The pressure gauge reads 0.86 bar
